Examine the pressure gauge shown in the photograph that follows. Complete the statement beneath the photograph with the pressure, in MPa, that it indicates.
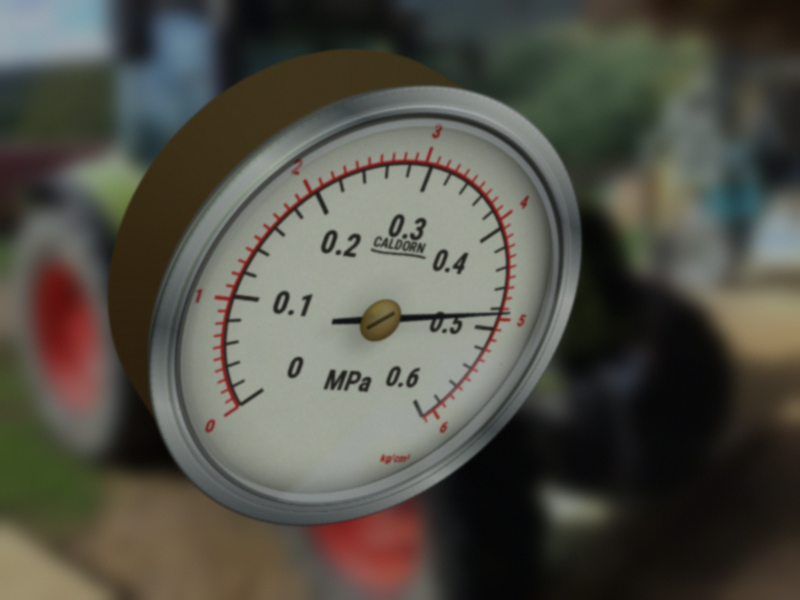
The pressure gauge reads 0.48 MPa
